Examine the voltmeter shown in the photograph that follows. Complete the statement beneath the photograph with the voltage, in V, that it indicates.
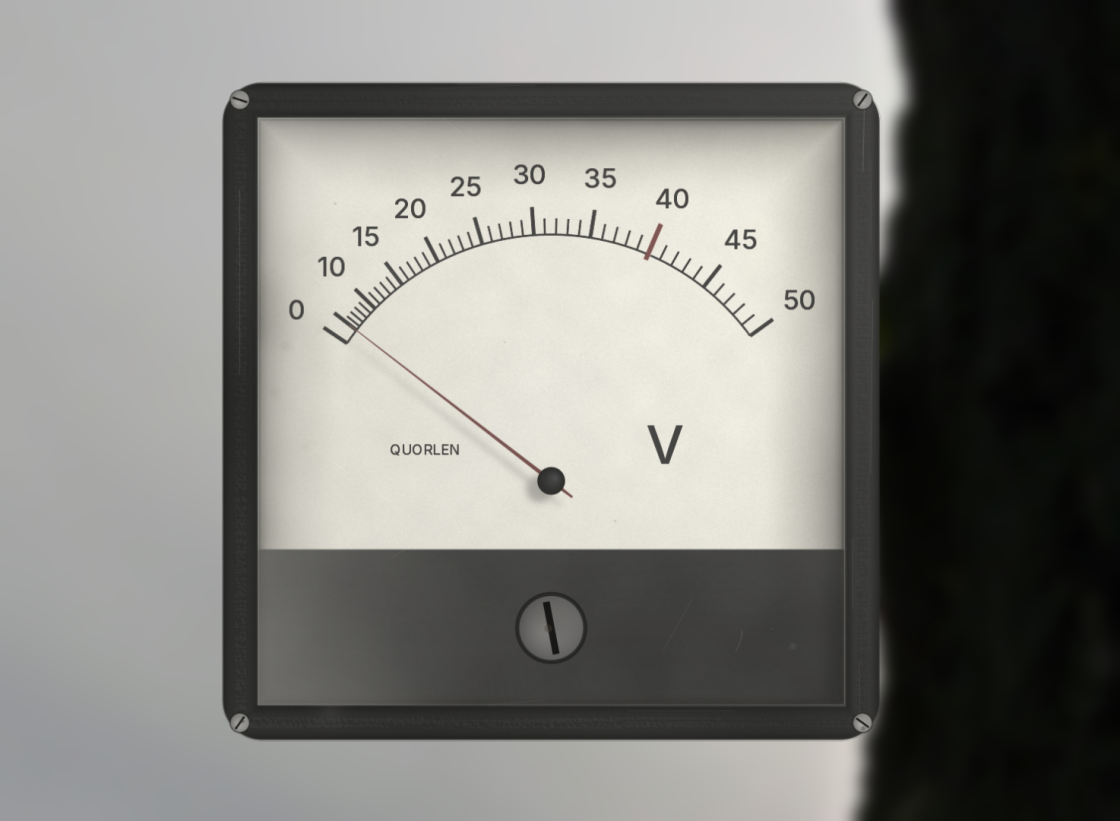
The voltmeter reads 5 V
